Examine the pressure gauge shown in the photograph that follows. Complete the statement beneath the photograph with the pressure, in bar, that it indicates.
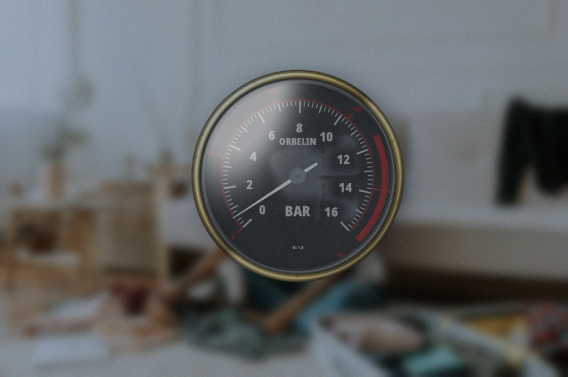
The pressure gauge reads 0.6 bar
